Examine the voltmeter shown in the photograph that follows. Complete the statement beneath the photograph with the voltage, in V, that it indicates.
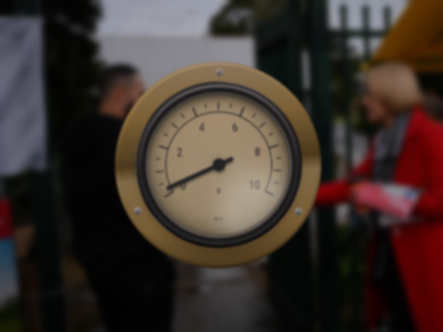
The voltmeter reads 0.25 V
